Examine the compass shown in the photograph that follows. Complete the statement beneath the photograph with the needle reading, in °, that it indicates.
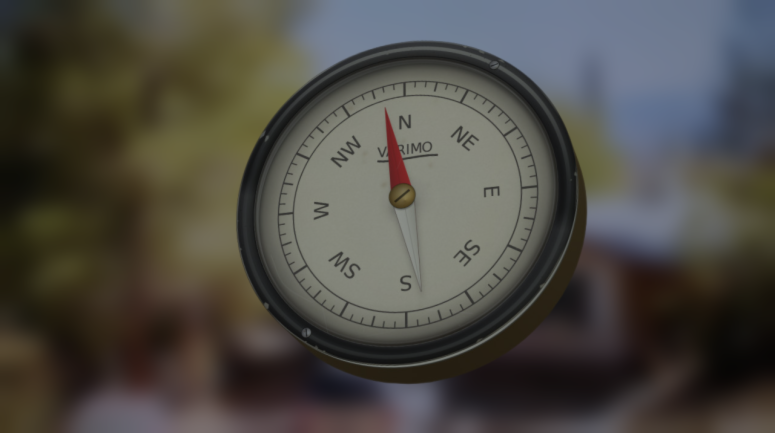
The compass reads 350 °
